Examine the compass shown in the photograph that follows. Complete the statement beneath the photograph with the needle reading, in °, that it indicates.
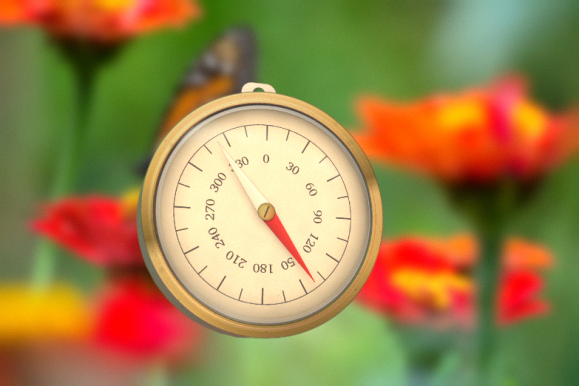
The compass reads 142.5 °
